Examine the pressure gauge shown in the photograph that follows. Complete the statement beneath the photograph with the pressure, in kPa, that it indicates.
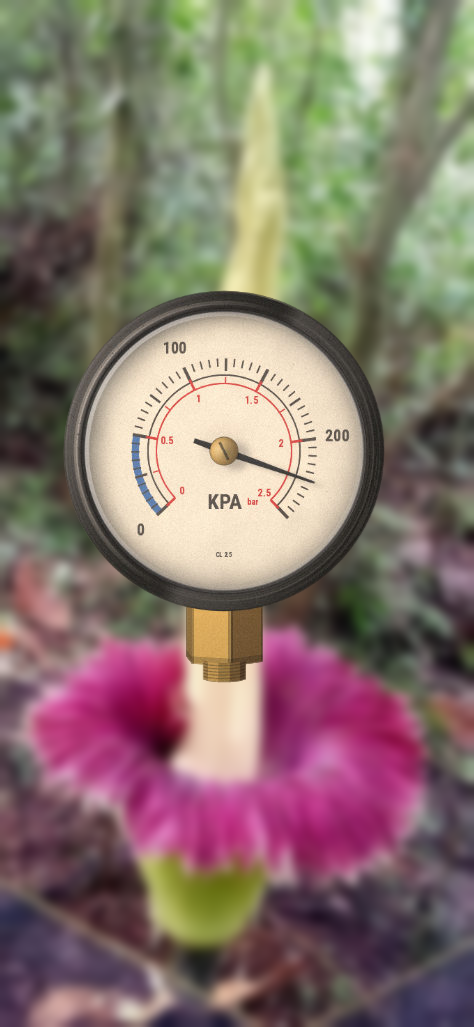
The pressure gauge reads 225 kPa
